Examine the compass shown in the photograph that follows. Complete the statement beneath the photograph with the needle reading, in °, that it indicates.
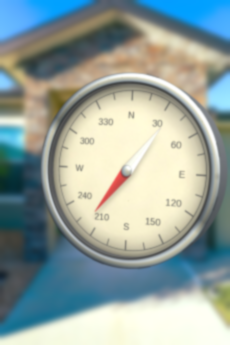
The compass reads 217.5 °
